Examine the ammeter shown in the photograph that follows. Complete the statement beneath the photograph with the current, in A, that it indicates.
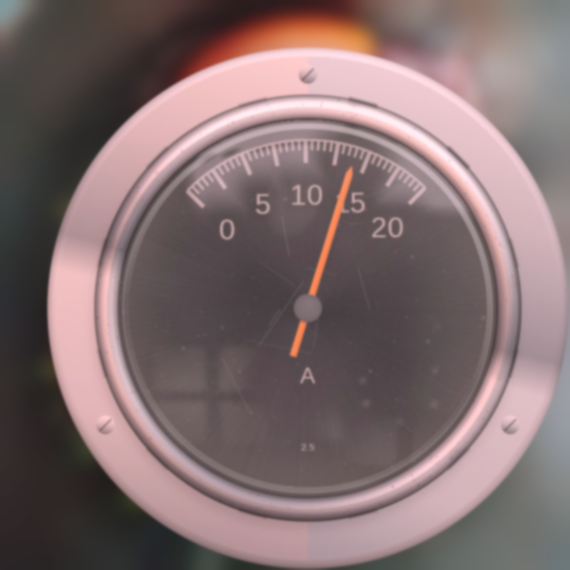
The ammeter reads 14 A
